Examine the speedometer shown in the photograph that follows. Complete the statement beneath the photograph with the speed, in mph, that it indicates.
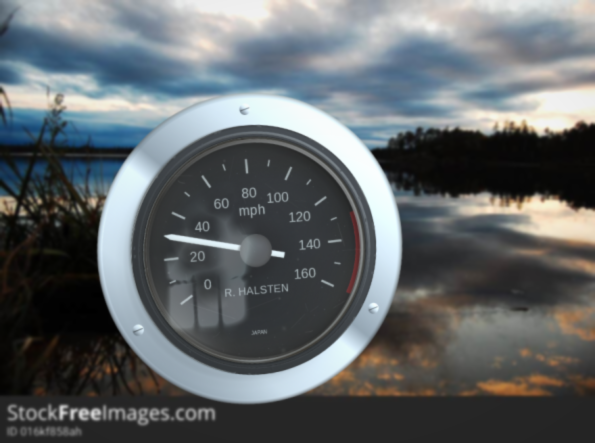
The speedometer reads 30 mph
